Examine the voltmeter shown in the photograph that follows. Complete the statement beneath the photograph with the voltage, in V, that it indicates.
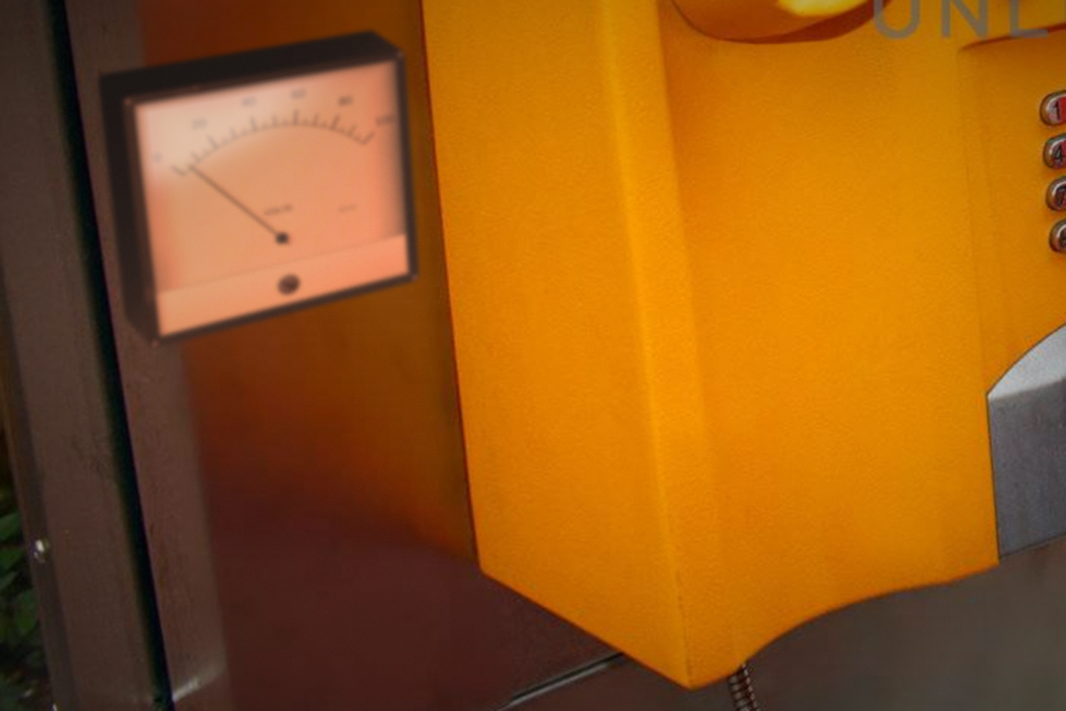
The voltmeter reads 5 V
